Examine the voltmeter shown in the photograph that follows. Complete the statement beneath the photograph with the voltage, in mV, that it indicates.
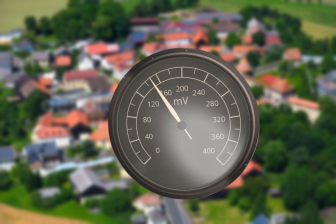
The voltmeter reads 150 mV
